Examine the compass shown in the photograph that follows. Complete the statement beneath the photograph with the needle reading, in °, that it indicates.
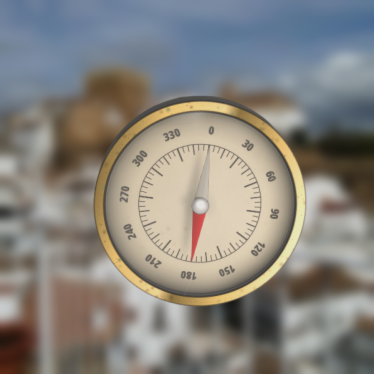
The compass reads 180 °
